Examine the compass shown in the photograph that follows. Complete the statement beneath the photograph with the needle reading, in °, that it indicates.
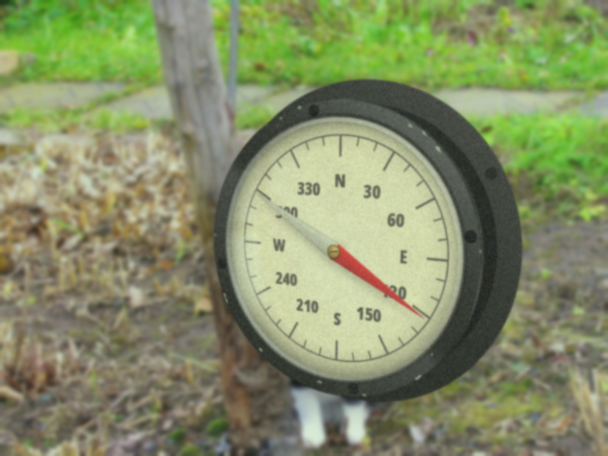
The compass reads 120 °
